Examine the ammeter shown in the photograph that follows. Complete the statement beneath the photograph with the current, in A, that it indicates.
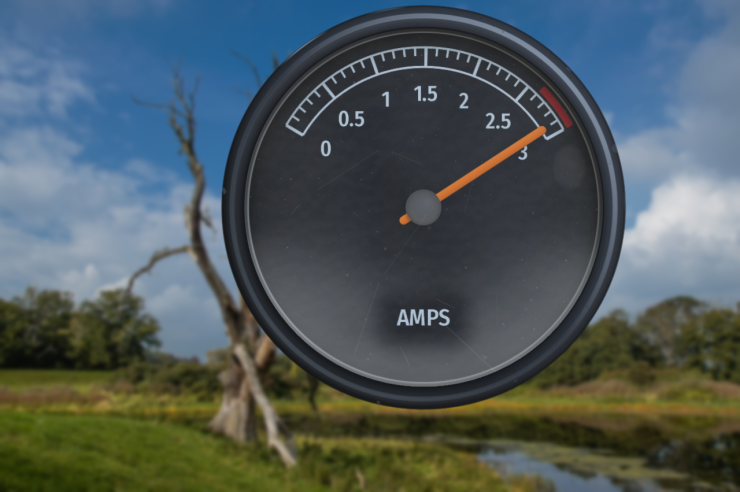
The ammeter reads 2.9 A
